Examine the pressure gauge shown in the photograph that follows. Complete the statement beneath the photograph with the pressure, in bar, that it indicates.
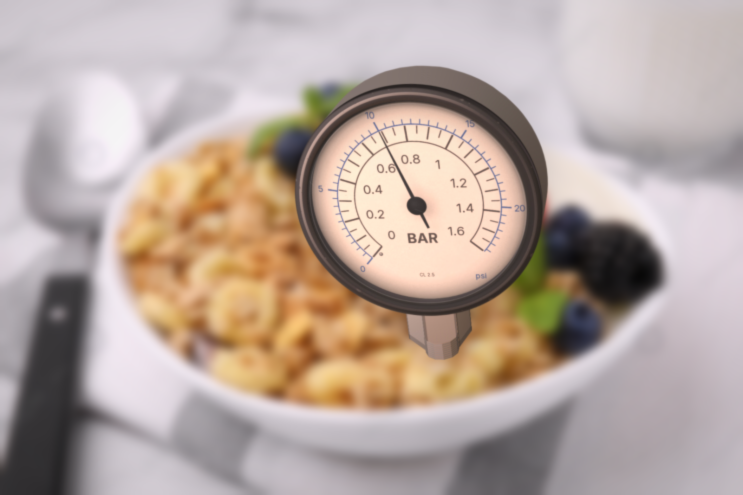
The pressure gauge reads 0.7 bar
